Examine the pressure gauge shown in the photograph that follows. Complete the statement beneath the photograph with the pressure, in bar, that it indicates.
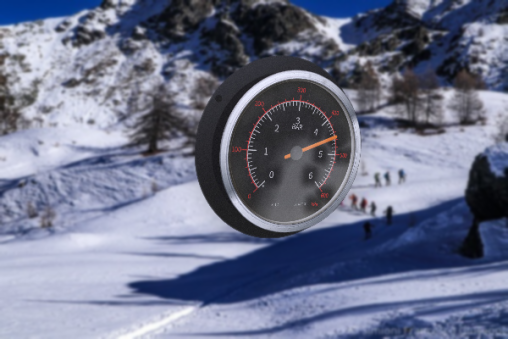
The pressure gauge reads 4.5 bar
